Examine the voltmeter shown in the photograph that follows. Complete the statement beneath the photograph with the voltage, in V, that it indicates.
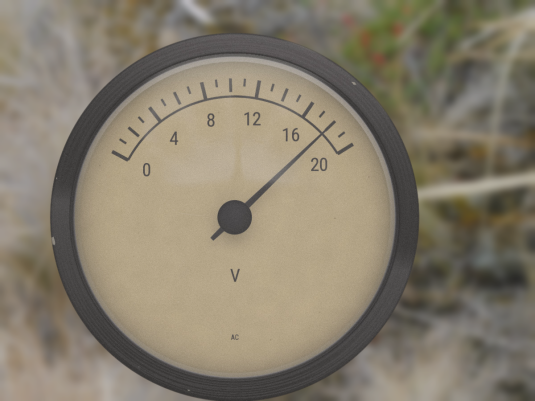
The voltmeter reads 18 V
